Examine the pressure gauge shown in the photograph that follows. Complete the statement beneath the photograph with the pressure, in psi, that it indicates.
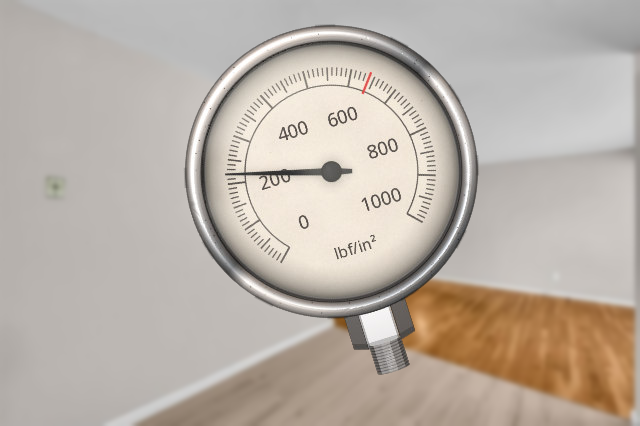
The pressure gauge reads 220 psi
